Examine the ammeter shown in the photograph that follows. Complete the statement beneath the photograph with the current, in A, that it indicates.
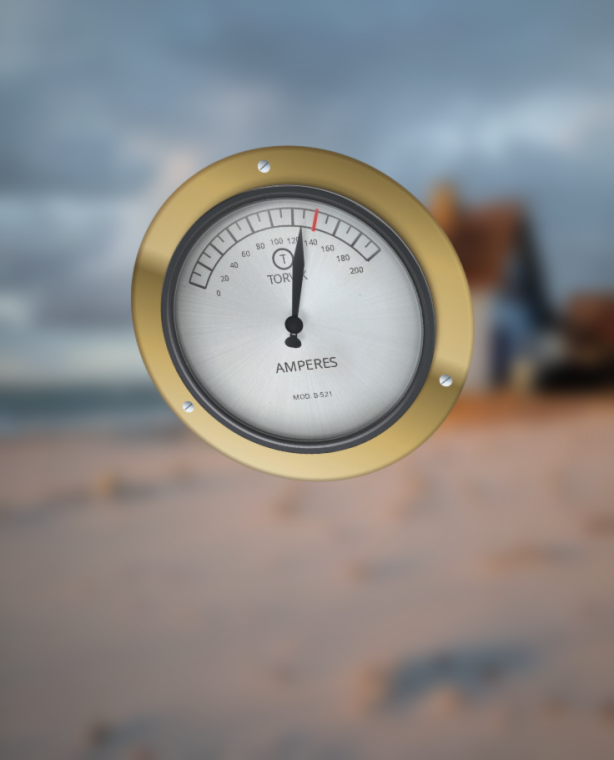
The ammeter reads 130 A
